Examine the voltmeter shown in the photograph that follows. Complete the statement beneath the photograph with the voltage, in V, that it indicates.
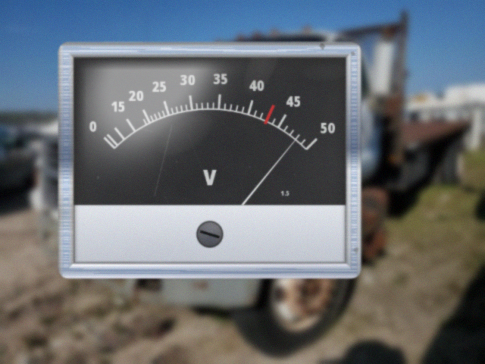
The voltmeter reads 48 V
